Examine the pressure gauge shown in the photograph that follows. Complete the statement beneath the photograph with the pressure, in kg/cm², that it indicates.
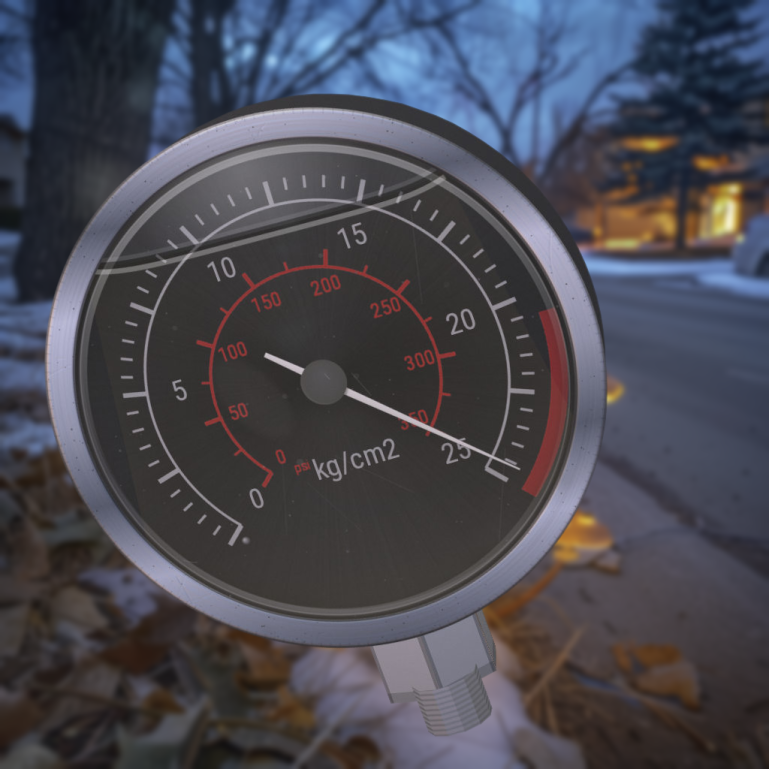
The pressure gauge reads 24.5 kg/cm²
